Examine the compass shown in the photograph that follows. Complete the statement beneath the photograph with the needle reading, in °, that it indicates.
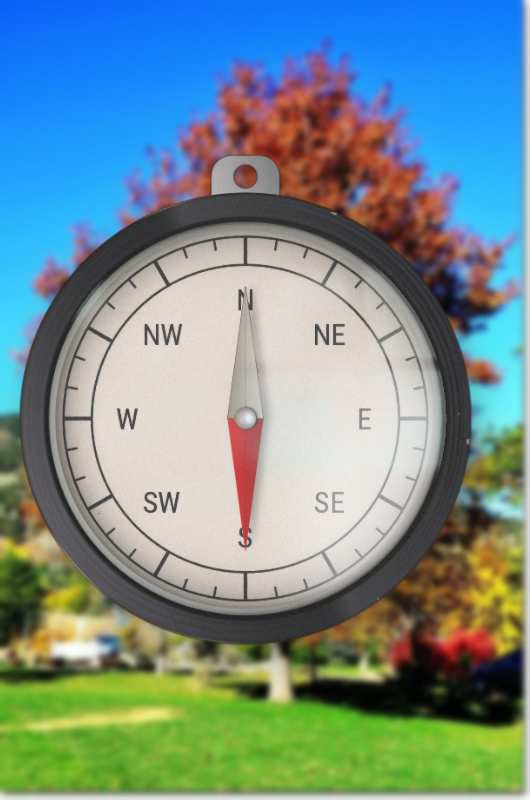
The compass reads 180 °
